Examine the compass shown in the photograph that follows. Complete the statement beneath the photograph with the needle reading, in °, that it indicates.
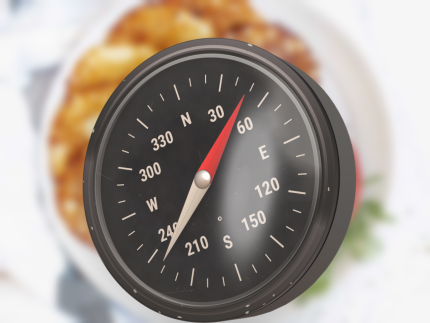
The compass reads 50 °
